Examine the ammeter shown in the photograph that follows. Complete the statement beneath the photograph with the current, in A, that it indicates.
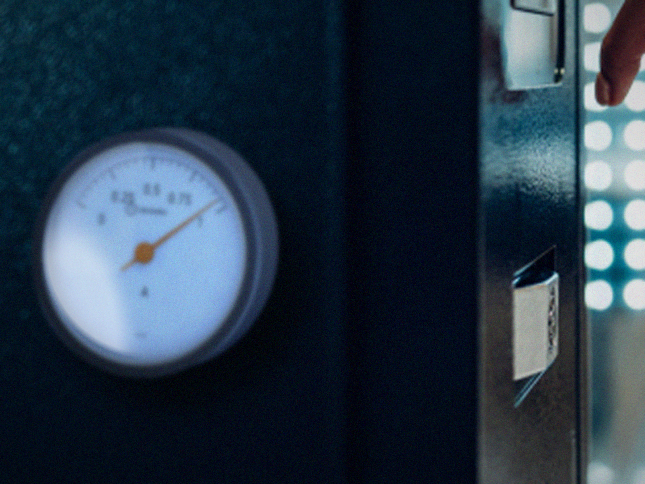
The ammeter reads 0.95 A
